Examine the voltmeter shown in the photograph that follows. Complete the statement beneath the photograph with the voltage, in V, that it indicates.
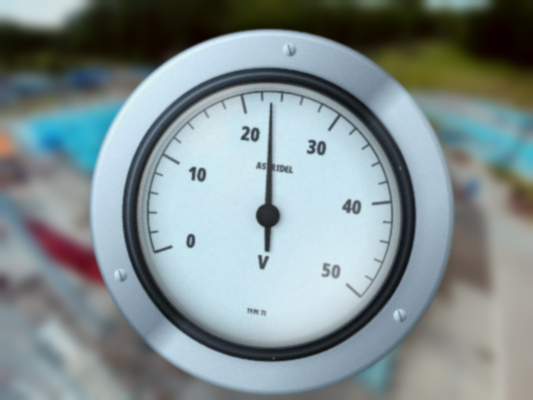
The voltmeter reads 23 V
